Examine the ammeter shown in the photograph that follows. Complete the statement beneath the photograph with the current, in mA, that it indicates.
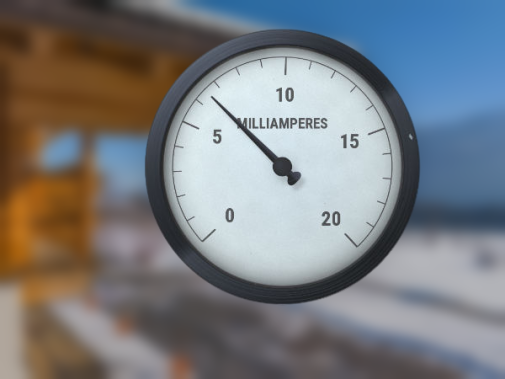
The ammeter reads 6.5 mA
